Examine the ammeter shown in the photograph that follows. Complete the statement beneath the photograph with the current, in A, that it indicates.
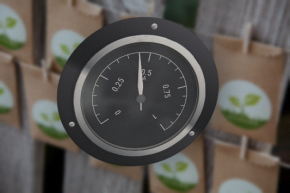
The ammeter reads 0.45 A
